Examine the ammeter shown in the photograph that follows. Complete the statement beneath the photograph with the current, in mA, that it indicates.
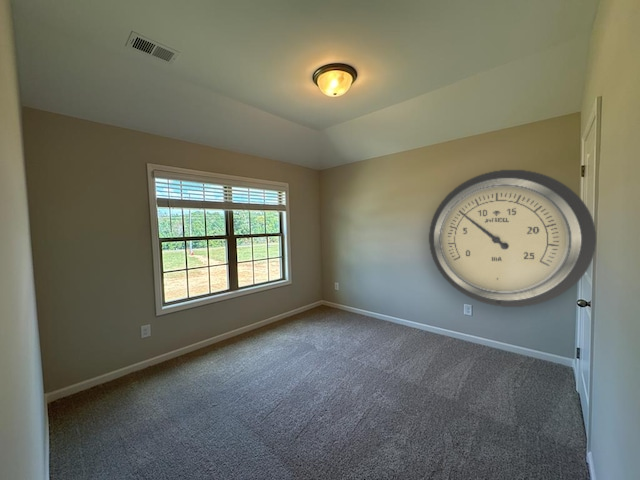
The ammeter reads 7.5 mA
